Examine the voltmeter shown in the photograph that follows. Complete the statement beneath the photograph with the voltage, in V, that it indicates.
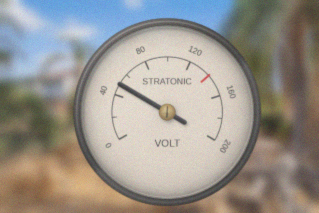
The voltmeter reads 50 V
